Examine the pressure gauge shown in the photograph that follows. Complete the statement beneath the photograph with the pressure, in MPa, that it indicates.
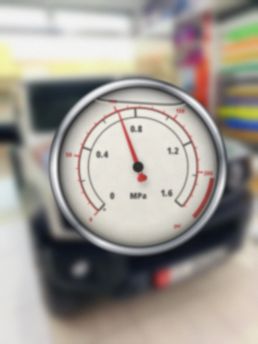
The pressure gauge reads 0.7 MPa
